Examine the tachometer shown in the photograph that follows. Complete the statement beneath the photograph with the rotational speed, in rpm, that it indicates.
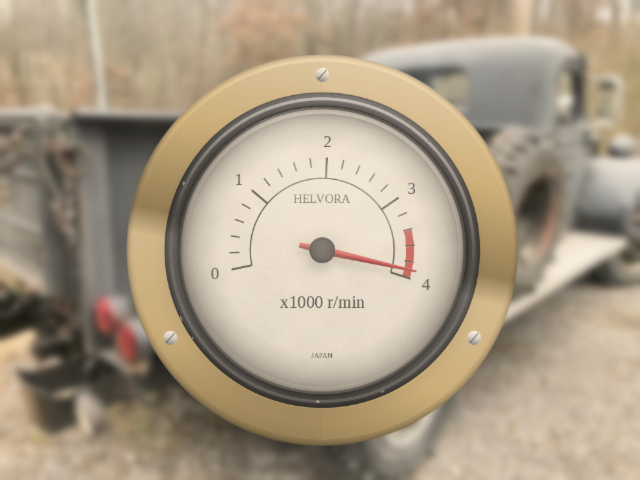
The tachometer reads 3900 rpm
